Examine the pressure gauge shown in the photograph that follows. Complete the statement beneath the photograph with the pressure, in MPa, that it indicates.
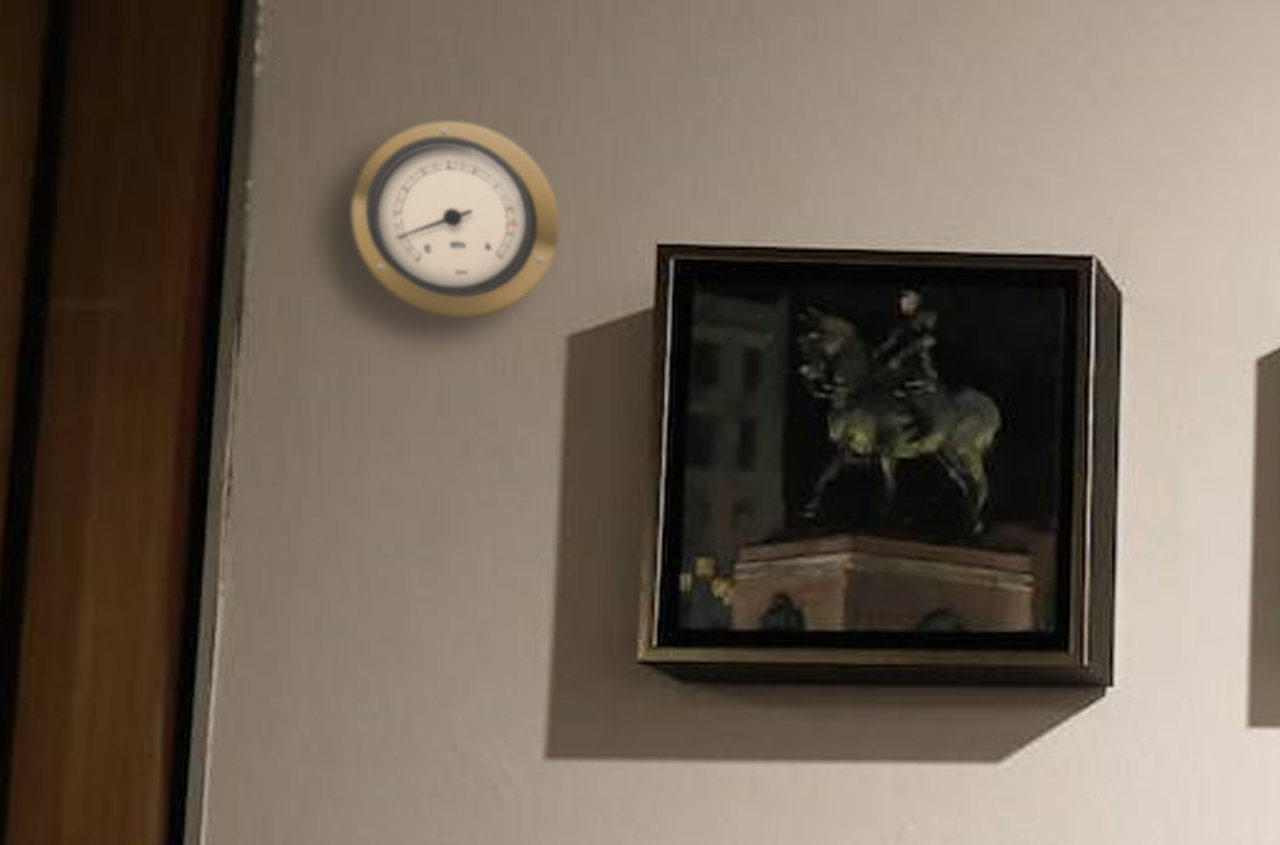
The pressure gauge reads 0.4 MPa
